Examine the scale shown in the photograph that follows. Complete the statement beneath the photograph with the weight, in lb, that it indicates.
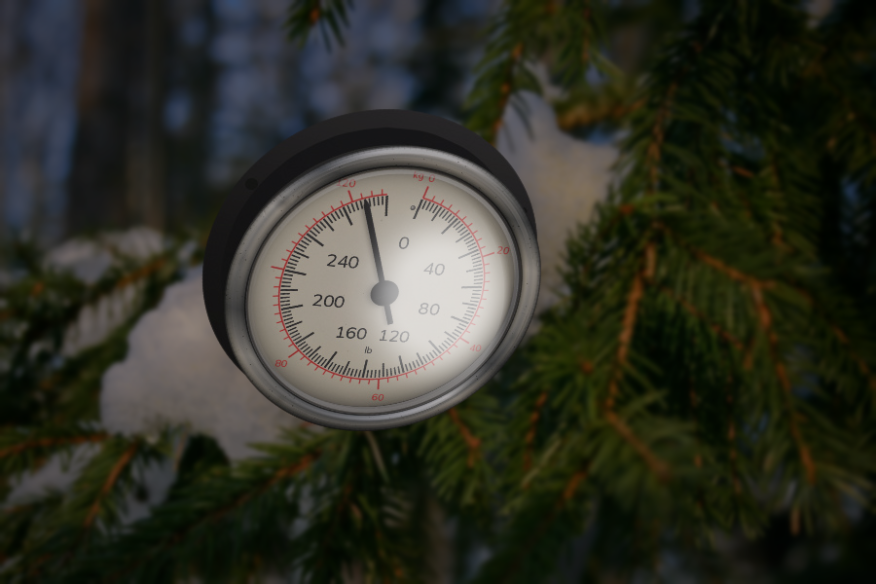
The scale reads 270 lb
